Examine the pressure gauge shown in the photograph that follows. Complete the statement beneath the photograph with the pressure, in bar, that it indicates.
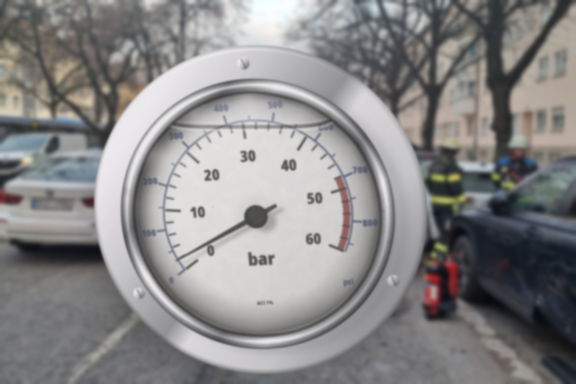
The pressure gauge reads 2 bar
